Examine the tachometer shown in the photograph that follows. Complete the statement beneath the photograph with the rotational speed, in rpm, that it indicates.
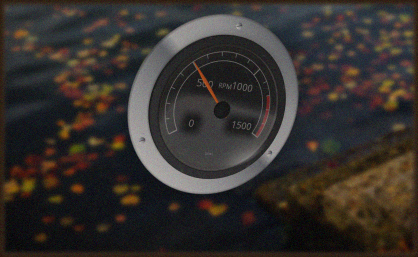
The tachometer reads 500 rpm
